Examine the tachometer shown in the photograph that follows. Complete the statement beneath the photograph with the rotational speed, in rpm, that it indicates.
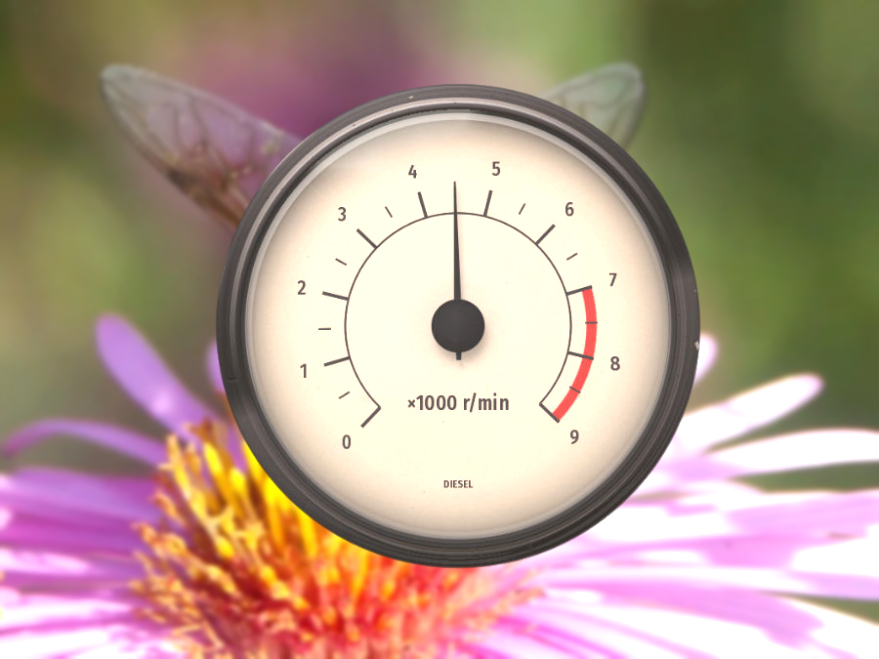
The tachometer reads 4500 rpm
